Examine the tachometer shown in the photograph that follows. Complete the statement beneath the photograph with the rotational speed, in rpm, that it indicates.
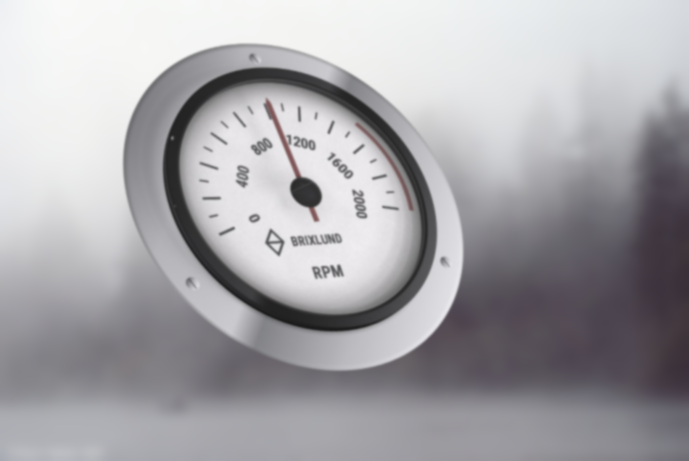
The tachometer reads 1000 rpm
